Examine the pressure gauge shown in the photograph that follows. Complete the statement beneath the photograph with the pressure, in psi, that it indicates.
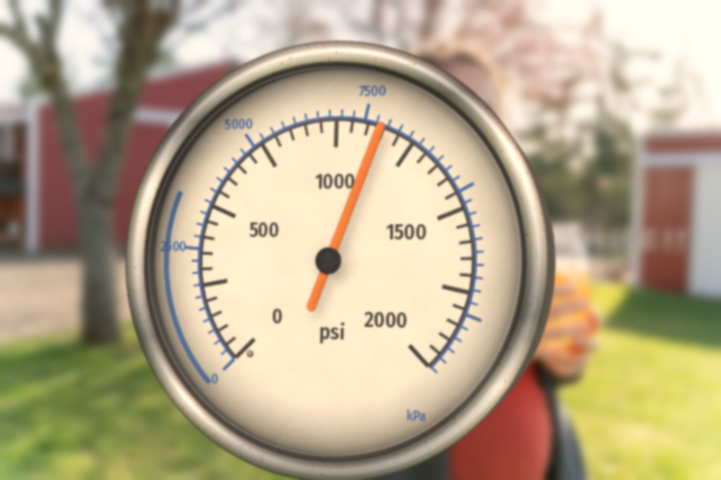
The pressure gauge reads 1150 psi
